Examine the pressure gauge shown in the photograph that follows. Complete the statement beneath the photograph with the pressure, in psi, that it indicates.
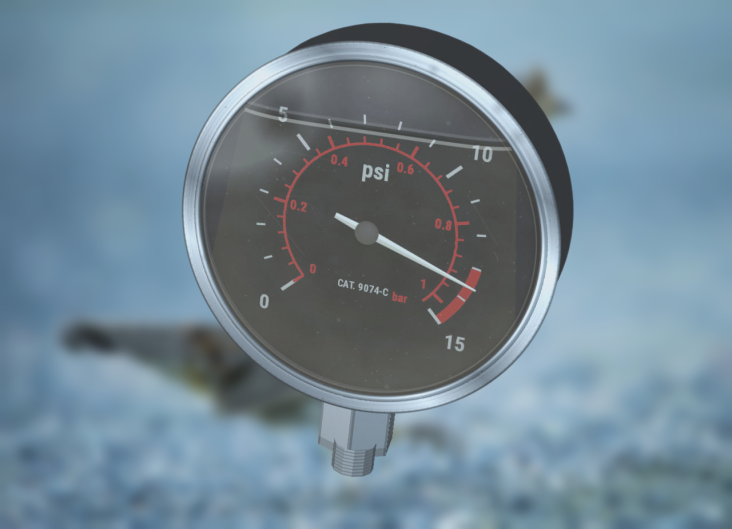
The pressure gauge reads 13.5 psi
